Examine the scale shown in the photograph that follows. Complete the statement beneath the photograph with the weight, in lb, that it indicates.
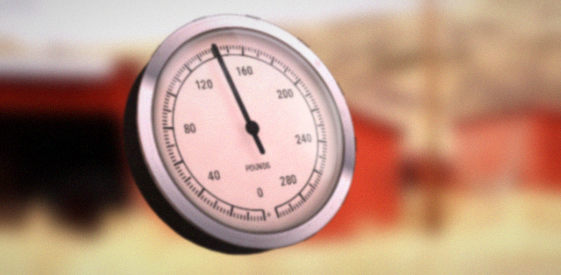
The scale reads 140 lb
